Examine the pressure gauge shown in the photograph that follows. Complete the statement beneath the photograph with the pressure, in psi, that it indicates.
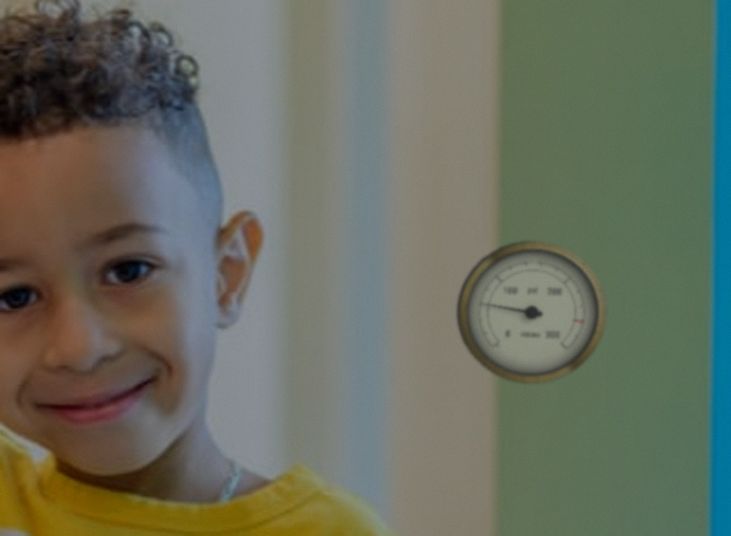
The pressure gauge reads 60 psi
